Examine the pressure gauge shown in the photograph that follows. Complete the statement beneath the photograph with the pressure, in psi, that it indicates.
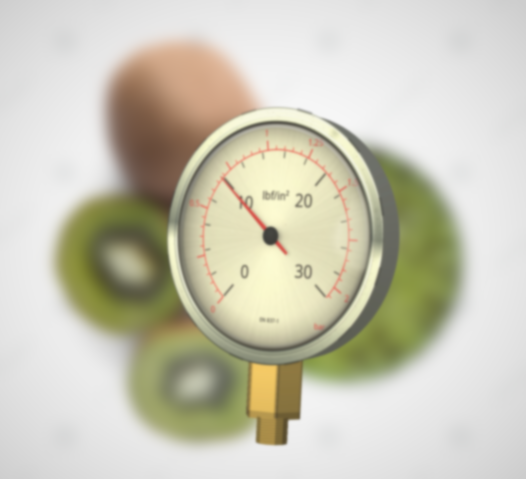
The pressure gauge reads 10 psi
